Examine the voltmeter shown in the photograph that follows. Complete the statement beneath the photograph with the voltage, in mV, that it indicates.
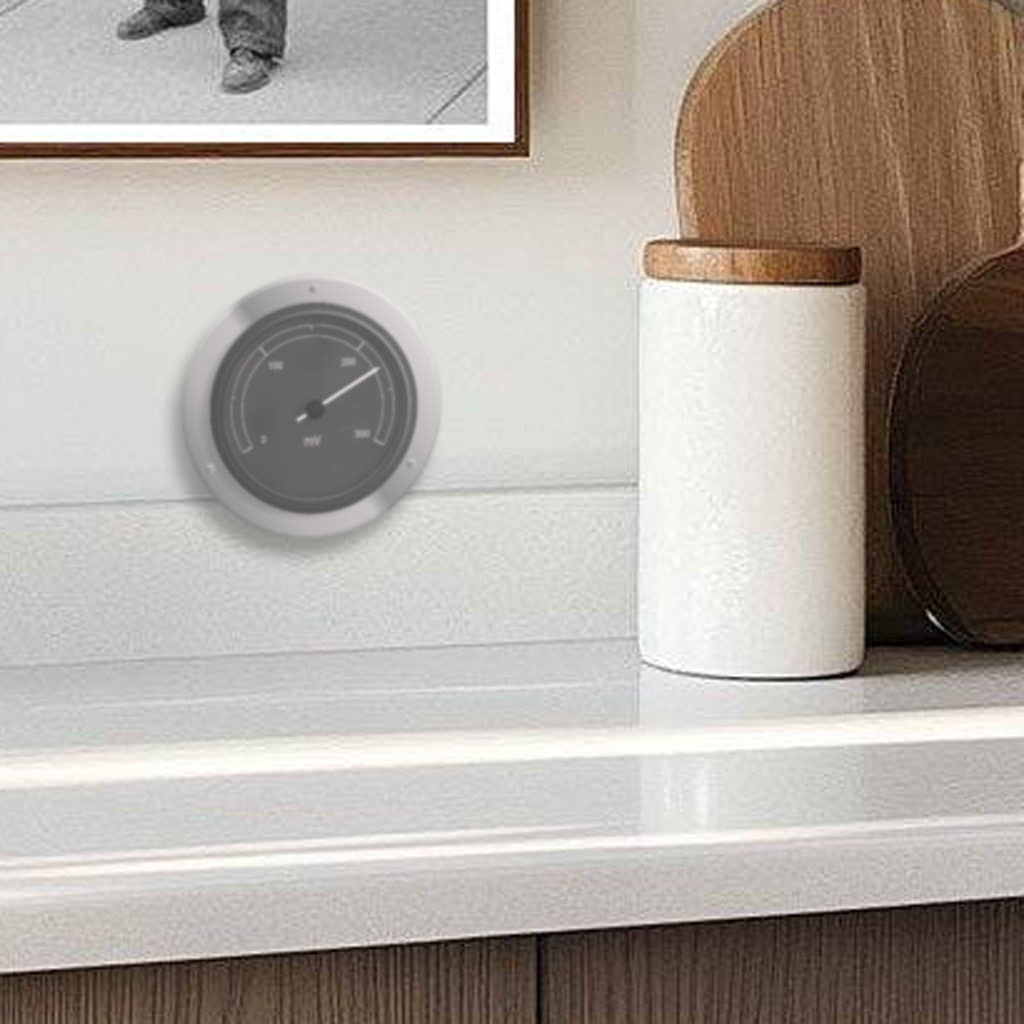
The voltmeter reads 225 mV
